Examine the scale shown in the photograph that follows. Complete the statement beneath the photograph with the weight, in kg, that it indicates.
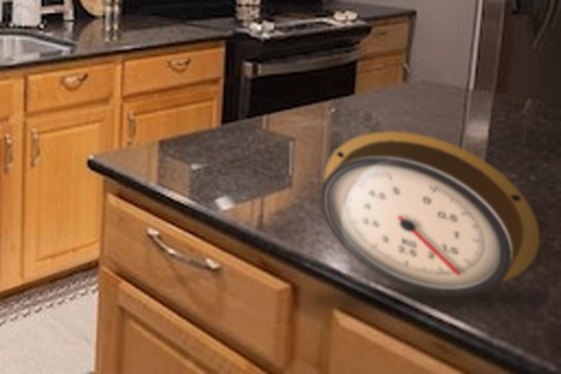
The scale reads 1.75 kg
